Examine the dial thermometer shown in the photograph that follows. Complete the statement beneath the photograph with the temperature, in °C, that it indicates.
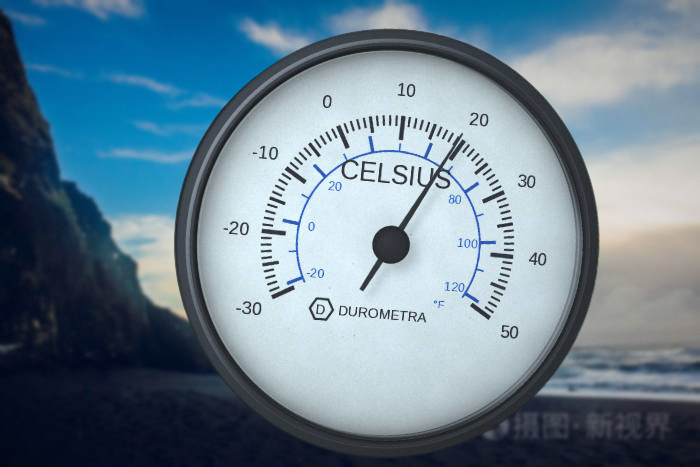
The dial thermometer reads 19 °C
